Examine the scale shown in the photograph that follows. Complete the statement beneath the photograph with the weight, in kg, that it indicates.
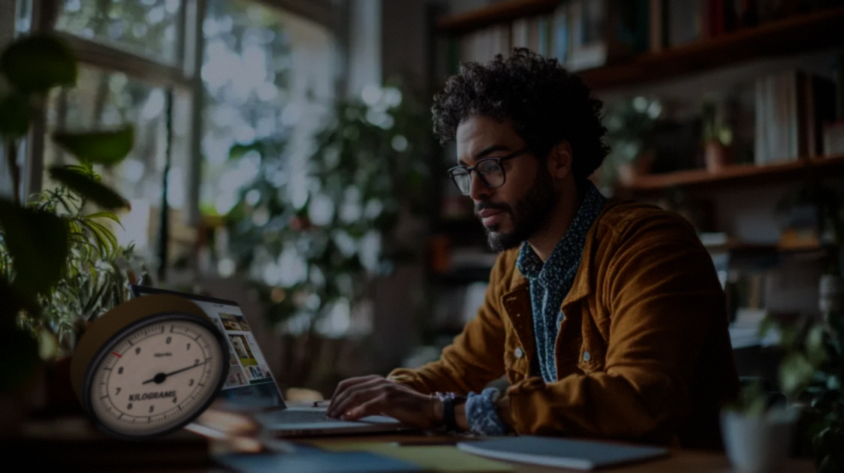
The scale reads 2 kg
